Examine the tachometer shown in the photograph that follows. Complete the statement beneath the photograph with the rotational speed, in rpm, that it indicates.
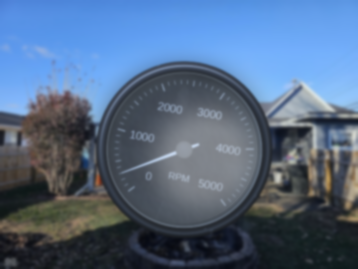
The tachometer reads 300 rpm
